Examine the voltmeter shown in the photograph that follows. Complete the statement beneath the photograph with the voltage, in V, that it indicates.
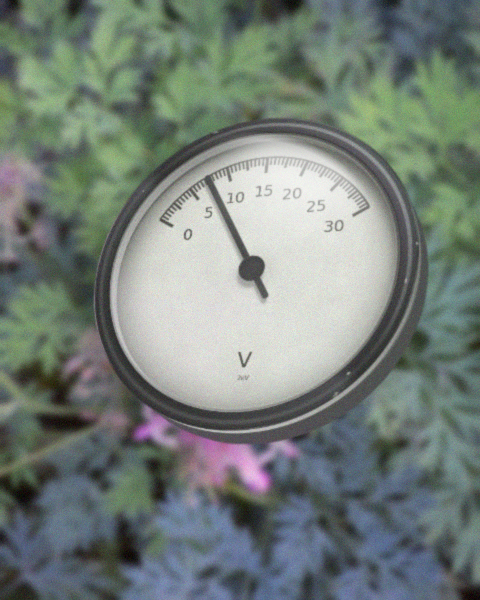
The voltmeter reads 7.5 V
